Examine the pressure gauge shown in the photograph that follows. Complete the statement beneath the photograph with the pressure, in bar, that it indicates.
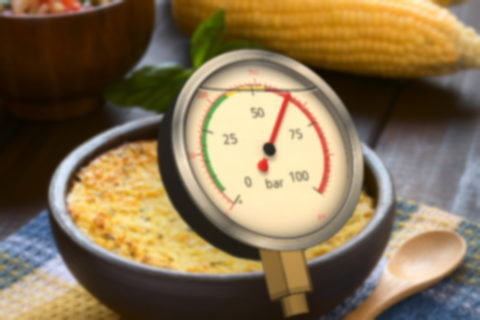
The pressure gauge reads 62.5 bar
